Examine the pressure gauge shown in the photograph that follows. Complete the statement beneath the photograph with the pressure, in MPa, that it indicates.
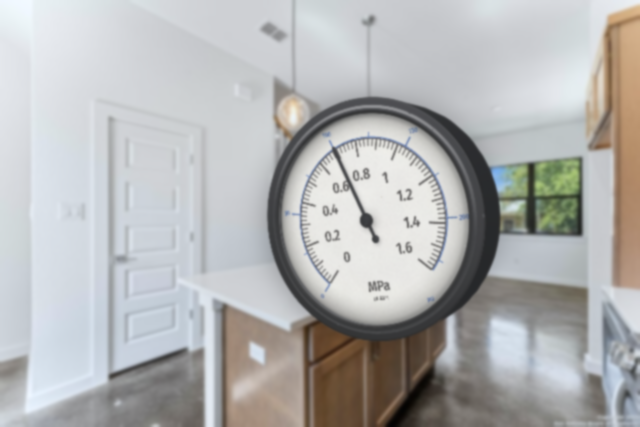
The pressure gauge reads 0.7 MPa
